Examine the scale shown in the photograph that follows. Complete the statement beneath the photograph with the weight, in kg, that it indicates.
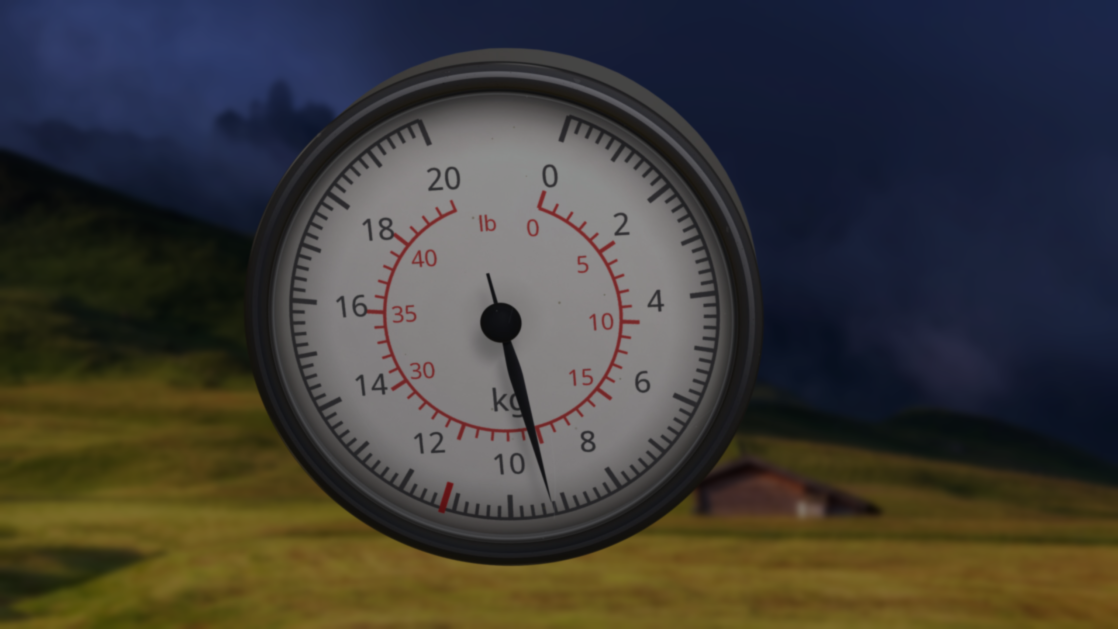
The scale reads 9.2 kg
